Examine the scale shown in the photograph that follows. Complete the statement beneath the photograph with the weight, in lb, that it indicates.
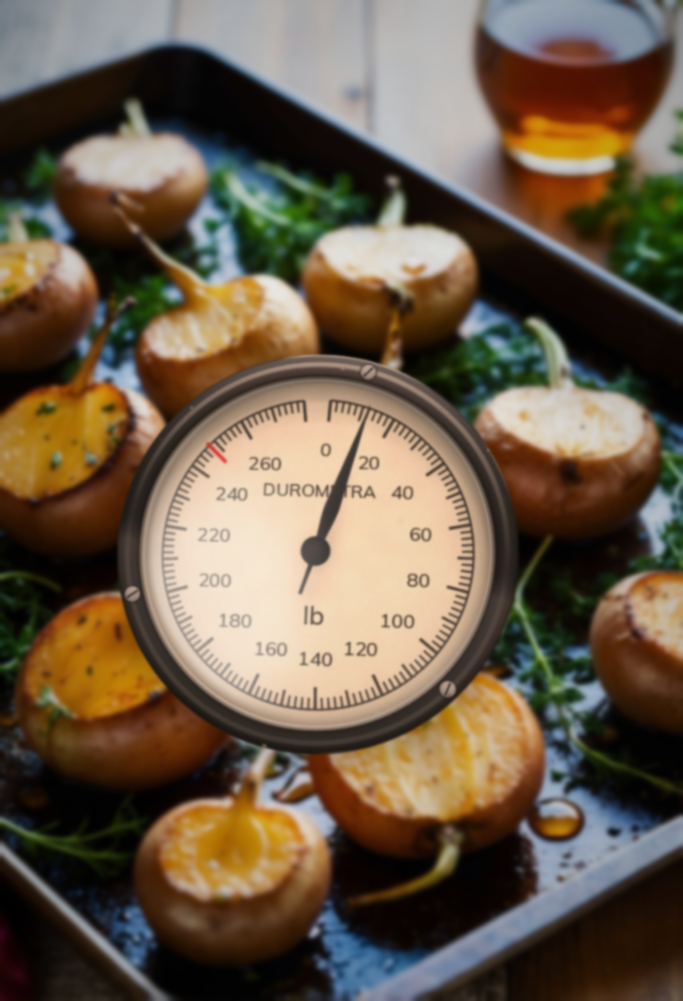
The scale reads 12 lb
